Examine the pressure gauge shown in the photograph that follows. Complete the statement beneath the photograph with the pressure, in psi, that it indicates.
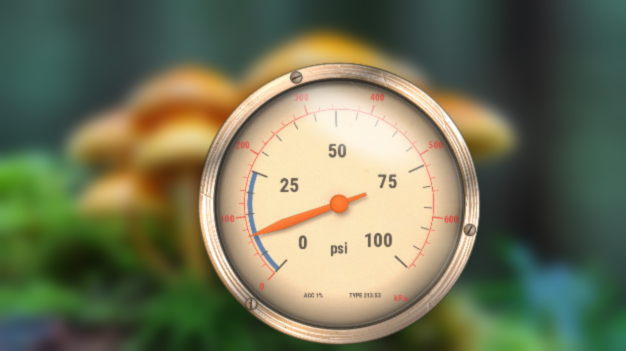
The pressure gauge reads 10 psi
